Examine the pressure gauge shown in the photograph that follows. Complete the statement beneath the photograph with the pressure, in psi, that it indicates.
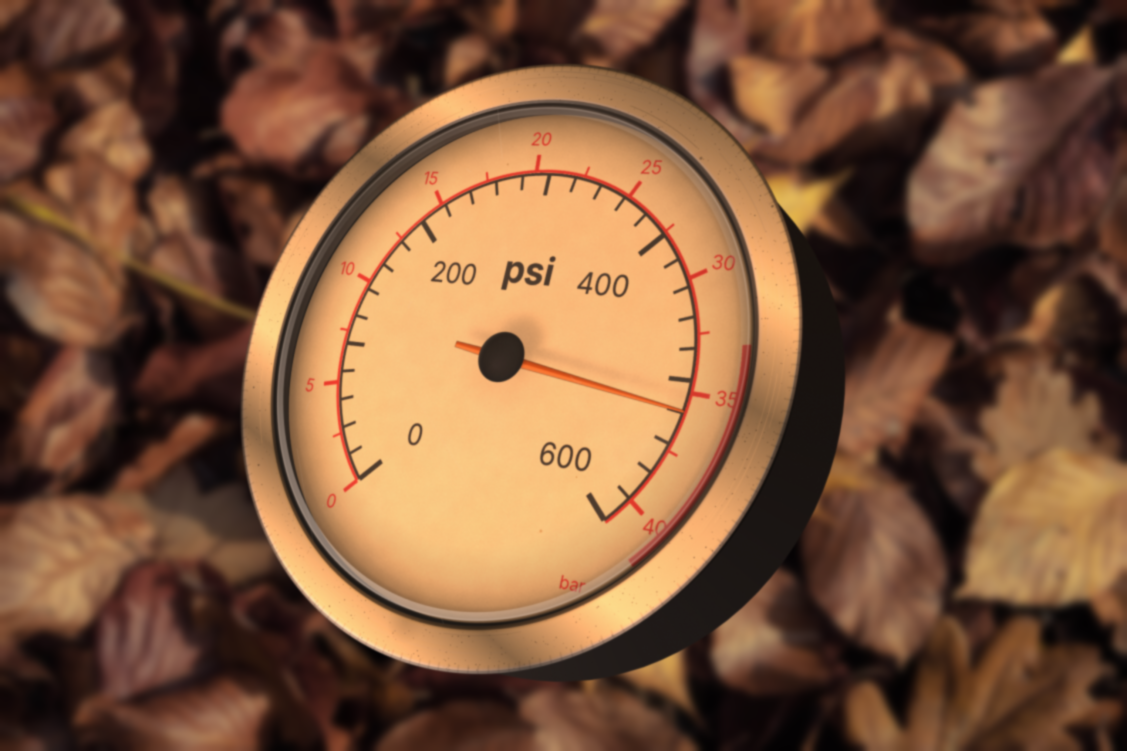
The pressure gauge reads 520 psi
